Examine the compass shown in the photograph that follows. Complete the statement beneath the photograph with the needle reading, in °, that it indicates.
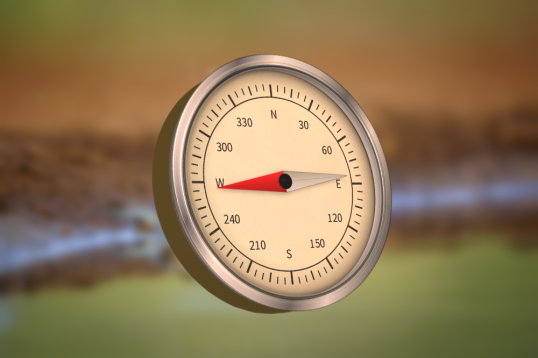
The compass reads 265 °
